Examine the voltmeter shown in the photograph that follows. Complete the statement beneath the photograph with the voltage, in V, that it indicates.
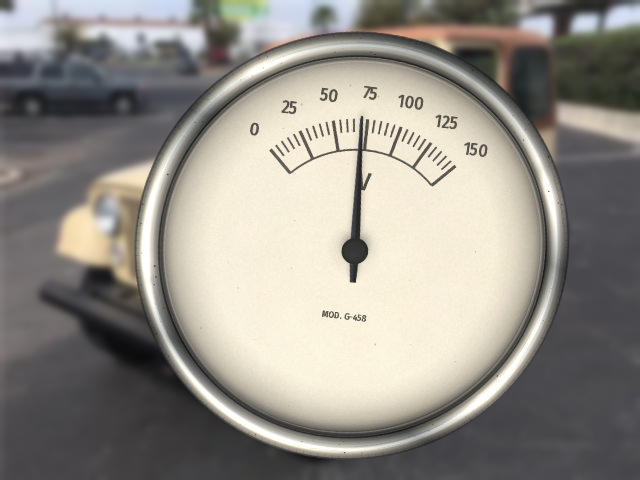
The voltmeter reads 70 V
